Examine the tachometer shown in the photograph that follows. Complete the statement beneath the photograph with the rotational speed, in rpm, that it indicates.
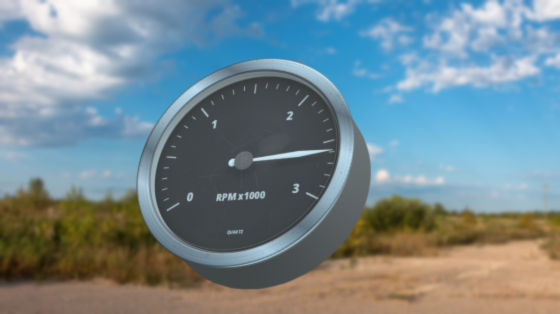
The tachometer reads 2600 rpm
